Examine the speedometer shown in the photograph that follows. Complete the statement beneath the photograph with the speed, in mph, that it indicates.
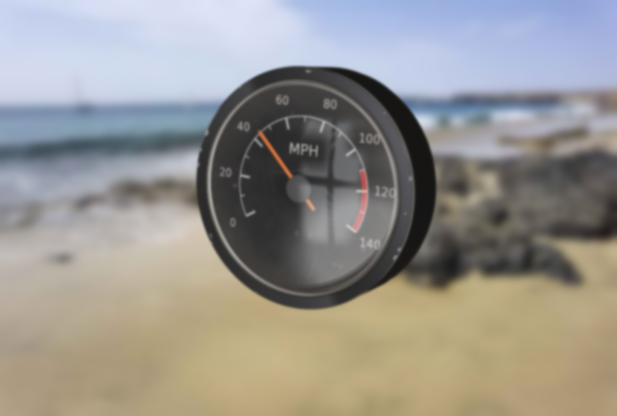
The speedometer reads 45 mph
